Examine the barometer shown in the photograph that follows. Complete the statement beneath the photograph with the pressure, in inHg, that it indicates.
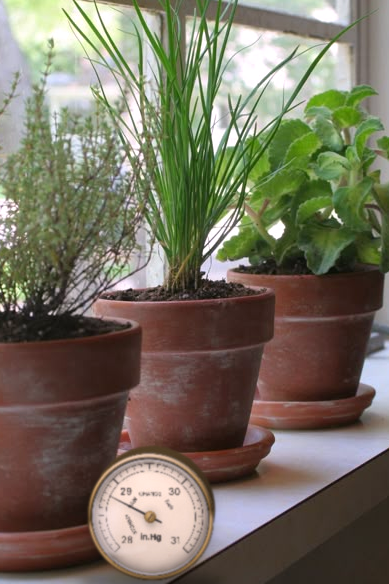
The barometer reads 28.8 inHg
